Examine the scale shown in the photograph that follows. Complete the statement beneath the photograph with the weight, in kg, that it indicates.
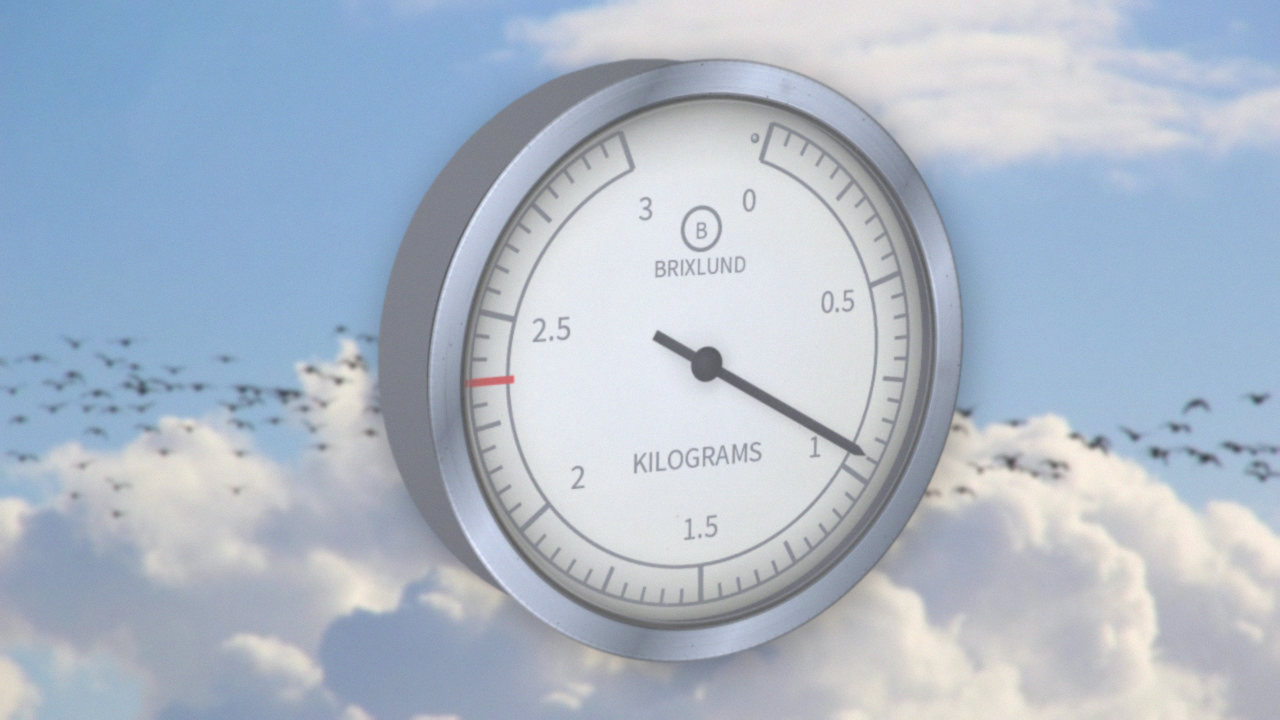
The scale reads 0.95 kg
